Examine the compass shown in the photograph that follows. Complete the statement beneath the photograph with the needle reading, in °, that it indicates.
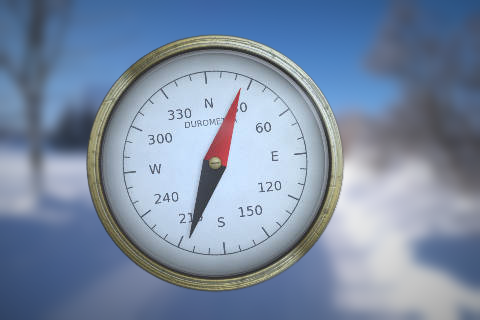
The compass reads 25 °
